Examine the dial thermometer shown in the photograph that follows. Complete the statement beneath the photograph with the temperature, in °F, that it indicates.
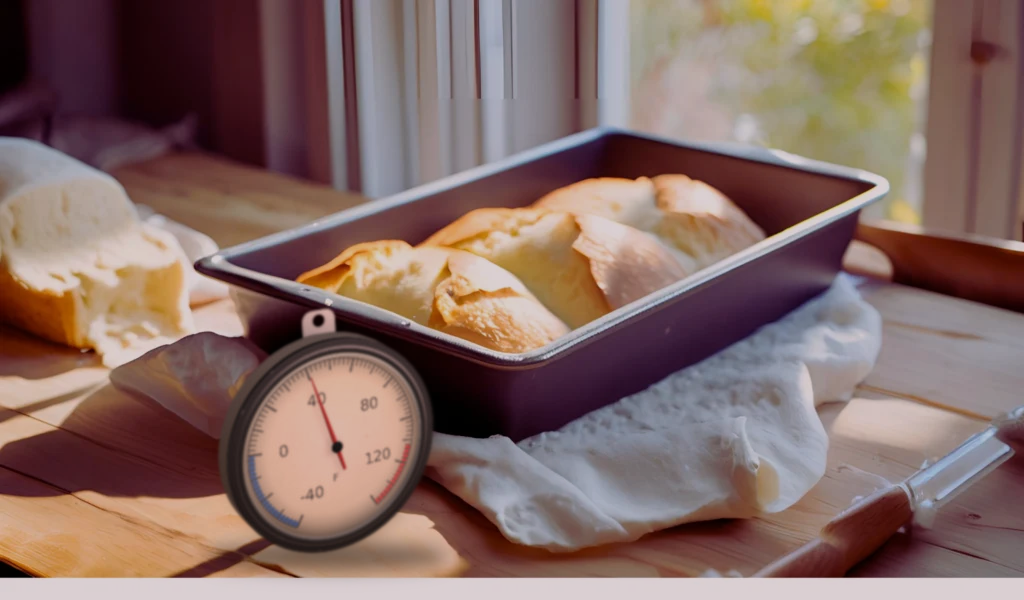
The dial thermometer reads 40 °F
